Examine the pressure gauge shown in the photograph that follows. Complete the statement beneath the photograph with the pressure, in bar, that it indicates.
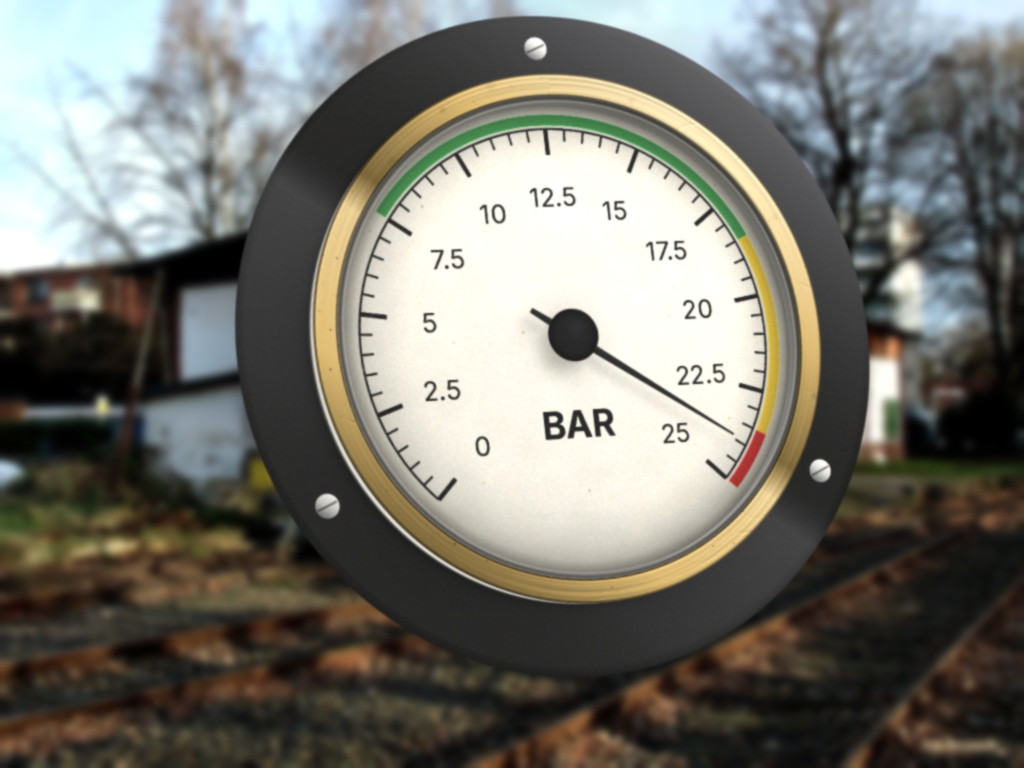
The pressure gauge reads 24 bar
